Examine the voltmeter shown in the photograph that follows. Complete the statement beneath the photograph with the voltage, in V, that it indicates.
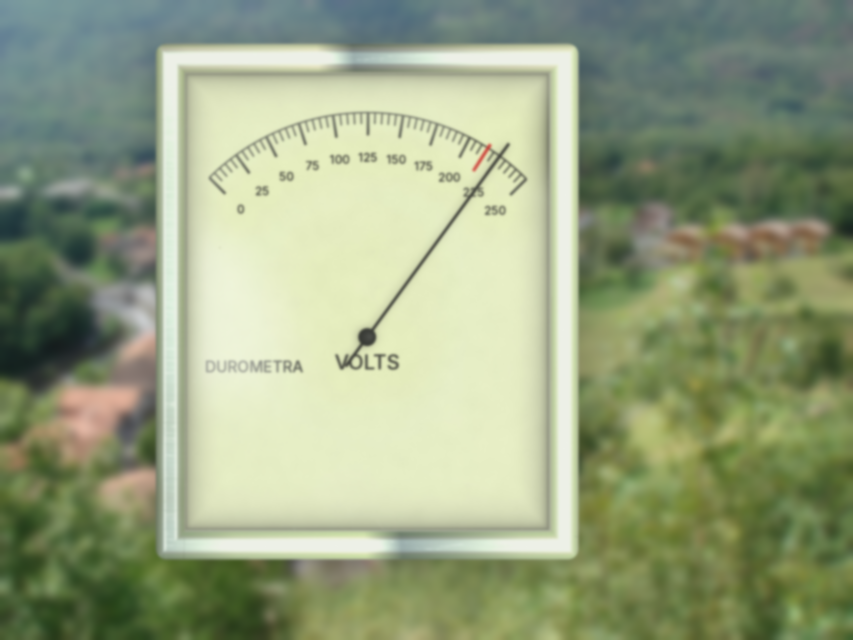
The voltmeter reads 225 V
